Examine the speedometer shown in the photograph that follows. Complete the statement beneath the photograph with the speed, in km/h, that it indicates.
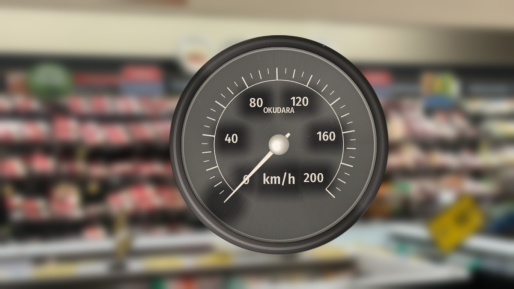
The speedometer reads 0 km/h
